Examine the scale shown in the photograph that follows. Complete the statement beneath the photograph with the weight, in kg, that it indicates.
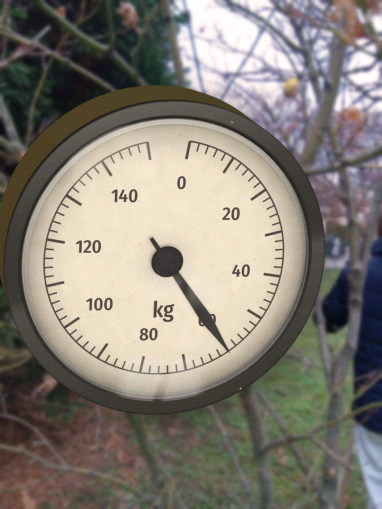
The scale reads 60 kg
